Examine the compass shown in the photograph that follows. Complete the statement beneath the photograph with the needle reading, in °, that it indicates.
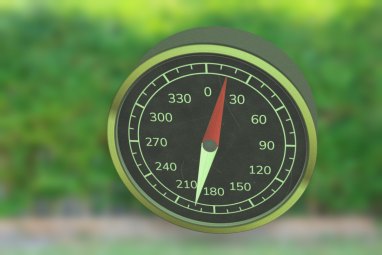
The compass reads 15 °
